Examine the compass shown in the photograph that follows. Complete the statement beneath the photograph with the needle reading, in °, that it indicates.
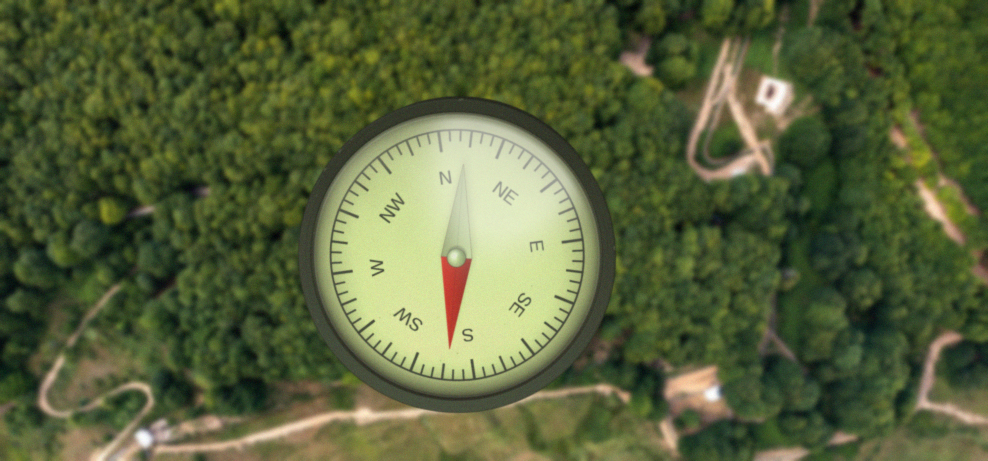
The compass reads 192.5 °
